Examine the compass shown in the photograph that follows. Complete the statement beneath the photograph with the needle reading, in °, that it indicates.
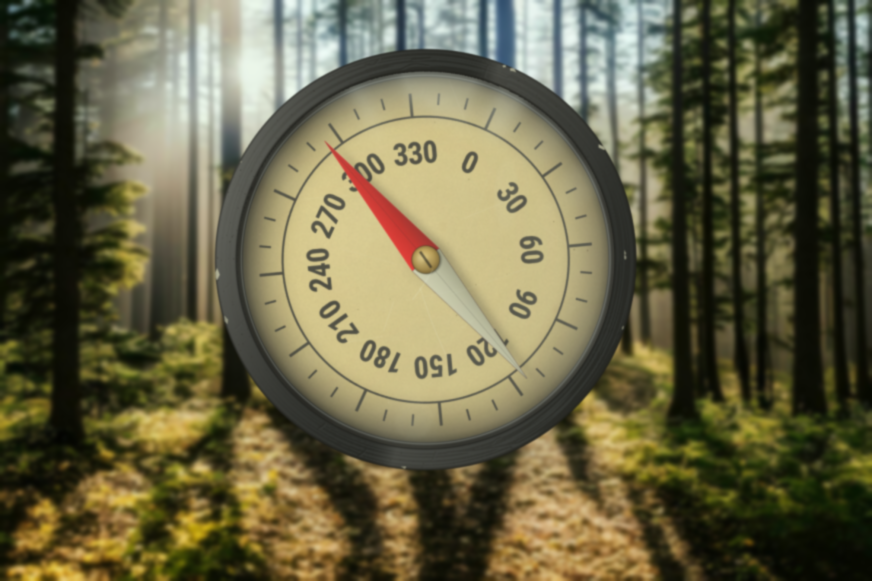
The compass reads 295 °
